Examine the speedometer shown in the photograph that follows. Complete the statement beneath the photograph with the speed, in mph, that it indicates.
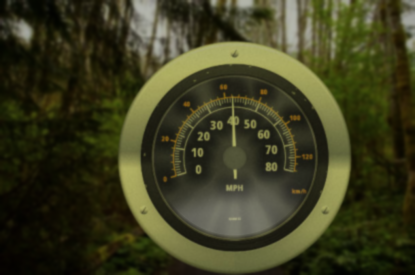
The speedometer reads 40 mph
